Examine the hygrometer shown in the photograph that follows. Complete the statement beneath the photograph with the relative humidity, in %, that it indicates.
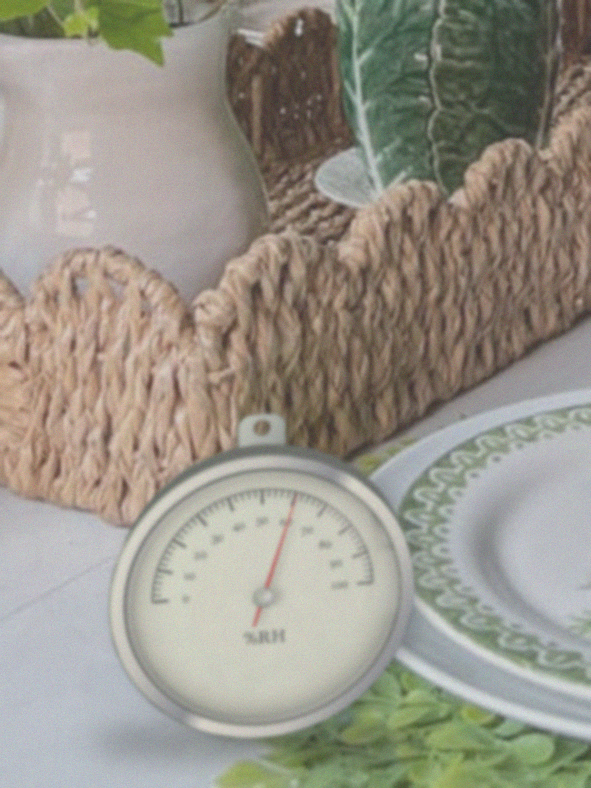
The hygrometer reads 60 %
